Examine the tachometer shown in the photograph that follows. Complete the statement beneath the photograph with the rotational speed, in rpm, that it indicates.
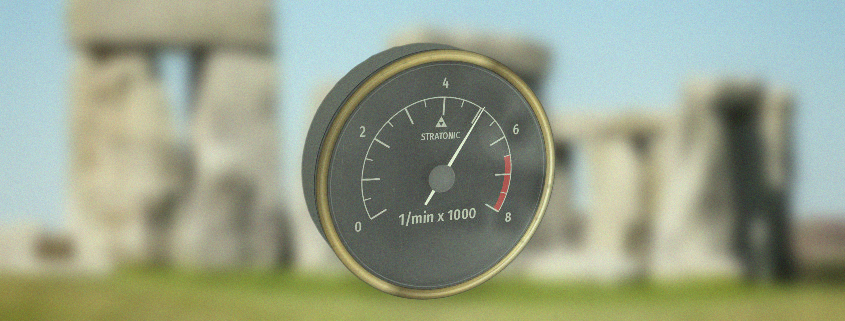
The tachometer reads 5000 rpm
